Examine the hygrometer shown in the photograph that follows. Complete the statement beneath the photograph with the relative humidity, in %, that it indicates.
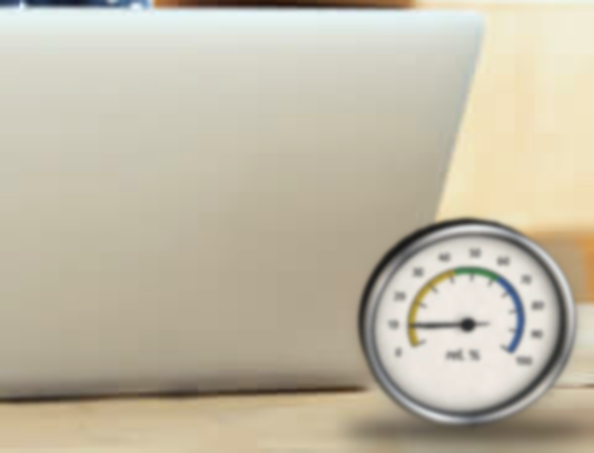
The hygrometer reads 10 %
